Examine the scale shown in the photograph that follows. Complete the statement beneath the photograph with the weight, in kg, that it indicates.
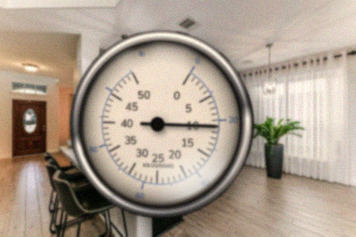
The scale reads 10 kg
